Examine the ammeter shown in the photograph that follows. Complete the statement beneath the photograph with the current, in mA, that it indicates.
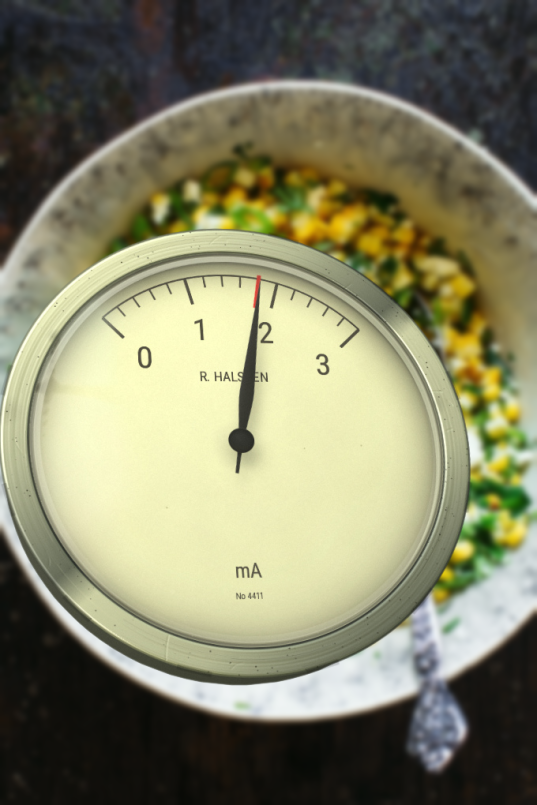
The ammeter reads 1.8 mA
